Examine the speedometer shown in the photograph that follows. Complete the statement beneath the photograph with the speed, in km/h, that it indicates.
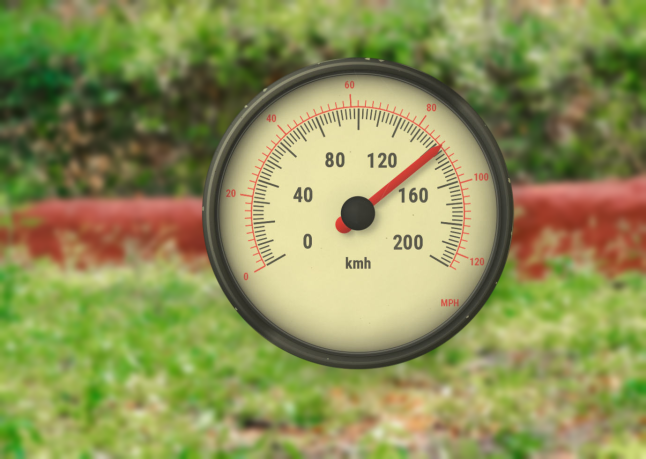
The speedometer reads 142 km/h
